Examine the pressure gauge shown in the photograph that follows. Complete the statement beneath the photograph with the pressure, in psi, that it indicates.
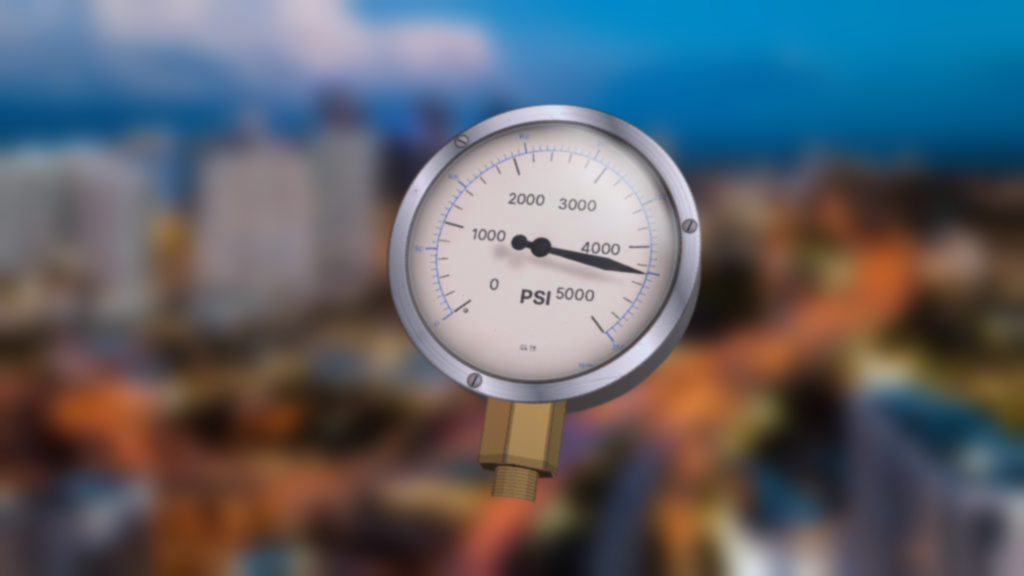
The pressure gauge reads 4300 psi
